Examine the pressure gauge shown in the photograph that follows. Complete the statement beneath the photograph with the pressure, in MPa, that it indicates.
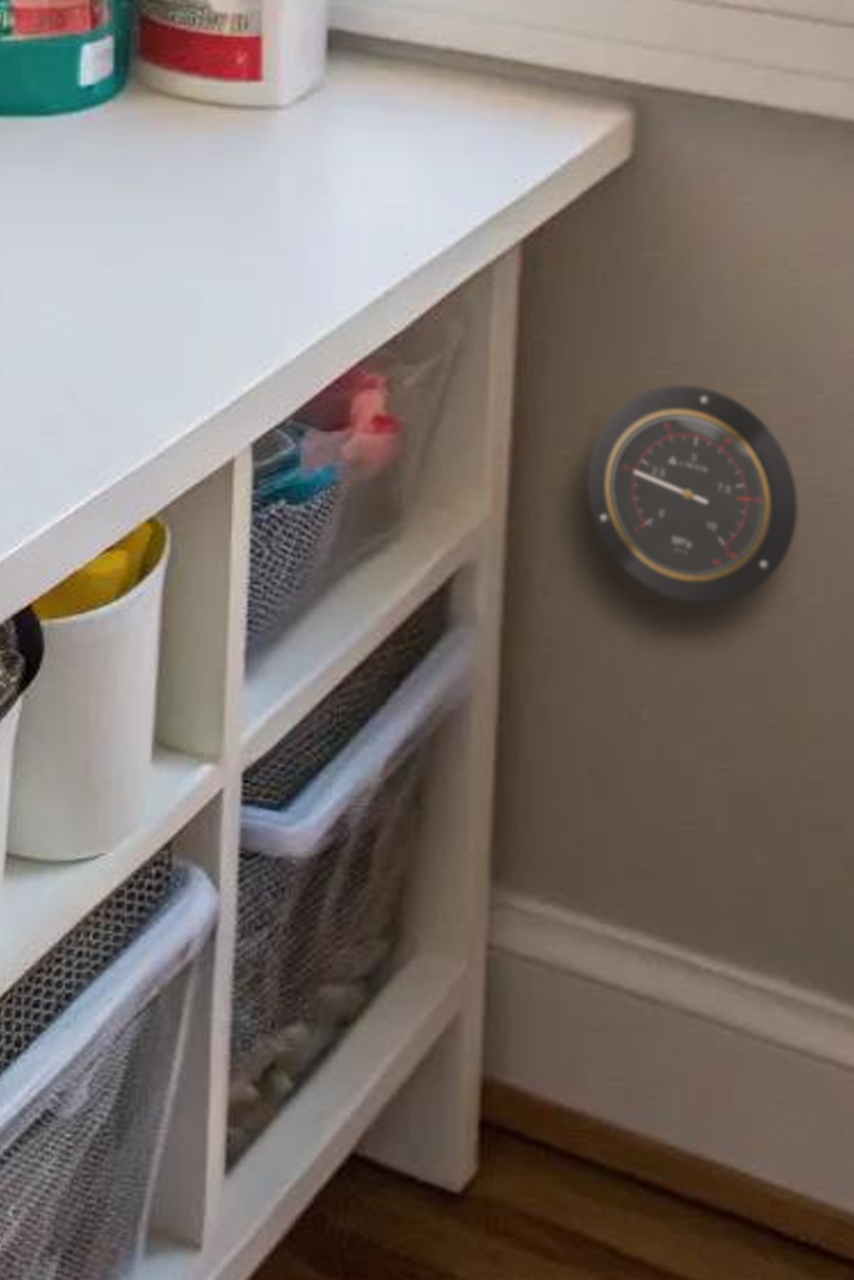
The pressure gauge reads 2 MPa
